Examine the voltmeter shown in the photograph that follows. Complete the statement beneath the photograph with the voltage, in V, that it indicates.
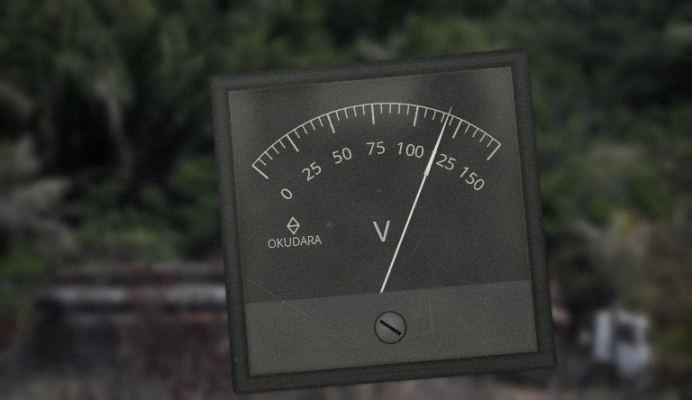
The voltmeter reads 117.5 V
